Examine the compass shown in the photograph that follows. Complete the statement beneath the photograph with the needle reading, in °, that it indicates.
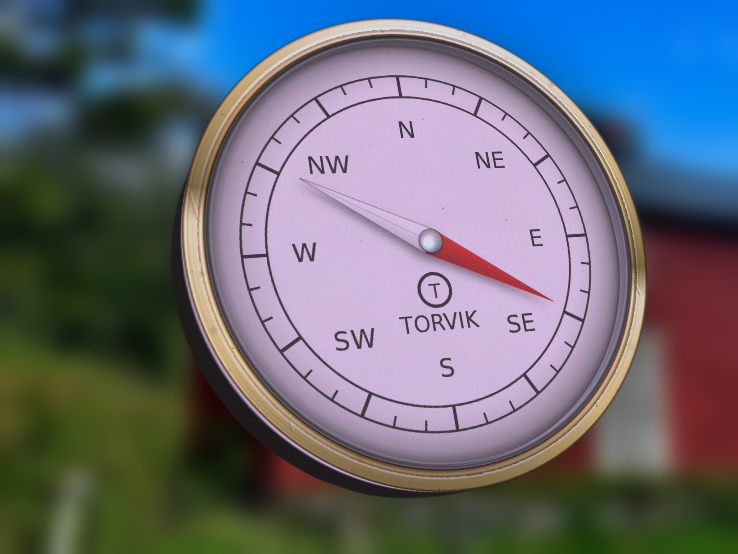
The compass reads 120 °
